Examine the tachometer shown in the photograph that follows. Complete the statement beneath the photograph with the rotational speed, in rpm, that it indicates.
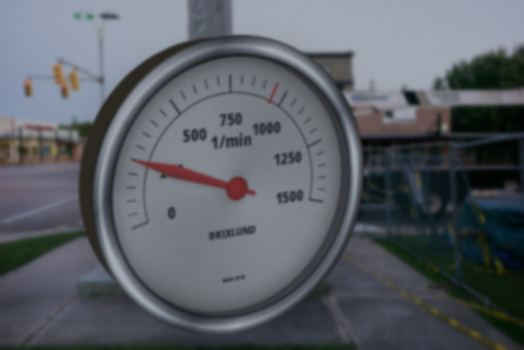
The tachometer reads 250 rpm
